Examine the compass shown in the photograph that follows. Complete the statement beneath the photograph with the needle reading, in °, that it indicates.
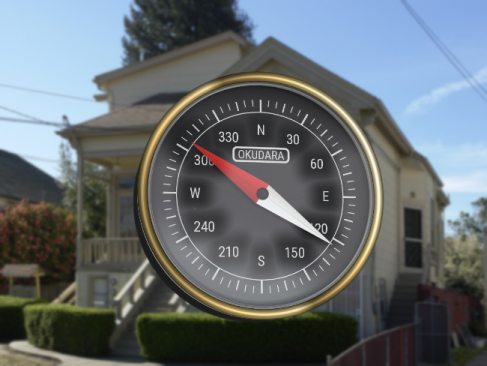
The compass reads 305 °
